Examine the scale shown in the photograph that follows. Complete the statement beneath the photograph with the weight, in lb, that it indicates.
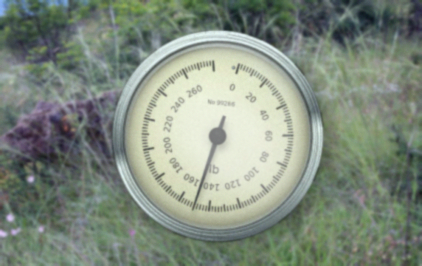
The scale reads 150 lb
